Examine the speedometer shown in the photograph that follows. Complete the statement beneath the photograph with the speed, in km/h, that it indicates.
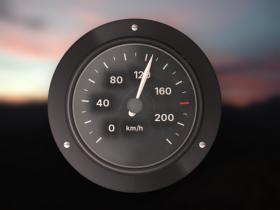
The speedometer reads 125 km/h
